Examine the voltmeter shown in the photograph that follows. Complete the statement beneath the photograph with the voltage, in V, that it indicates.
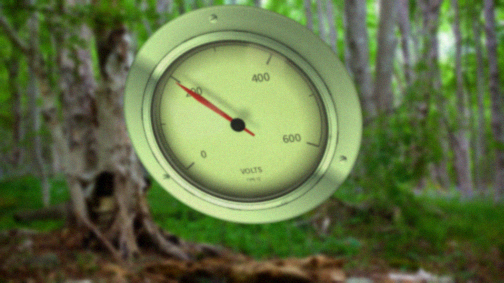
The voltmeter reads 200 V
